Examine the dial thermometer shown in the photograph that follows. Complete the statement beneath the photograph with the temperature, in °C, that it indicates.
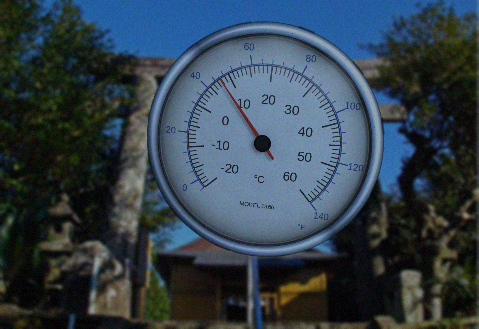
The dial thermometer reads 8 °C
